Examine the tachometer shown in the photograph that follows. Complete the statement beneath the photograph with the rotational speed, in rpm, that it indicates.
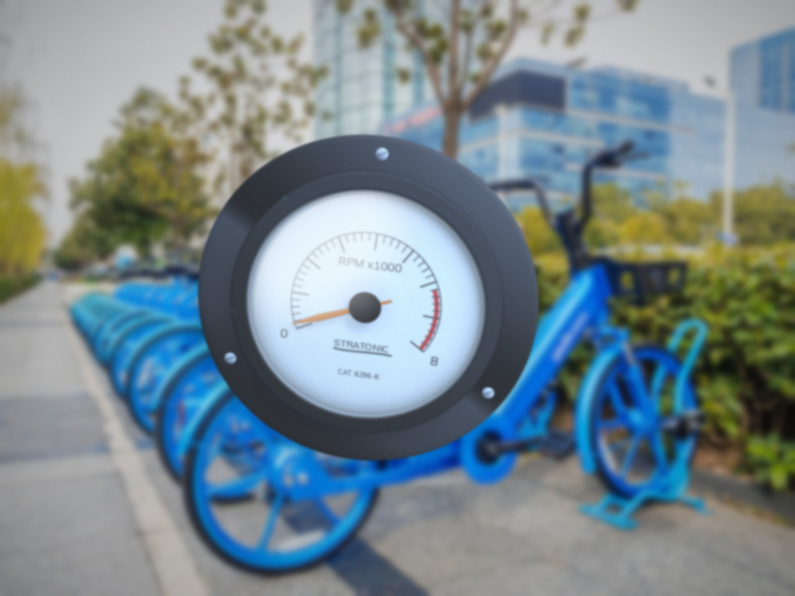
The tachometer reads 200 rpm
